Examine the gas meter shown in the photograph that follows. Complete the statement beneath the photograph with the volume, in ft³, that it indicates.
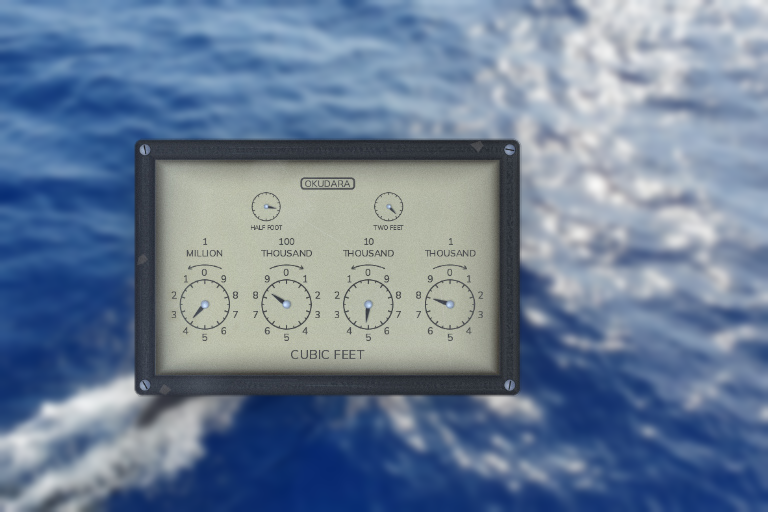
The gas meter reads 384800 ft³
